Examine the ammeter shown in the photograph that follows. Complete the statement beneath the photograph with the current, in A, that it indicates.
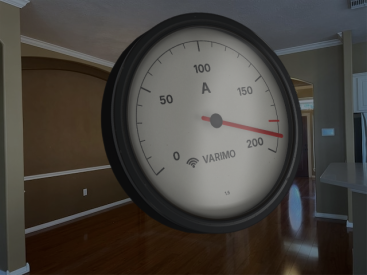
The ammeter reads 190 A
